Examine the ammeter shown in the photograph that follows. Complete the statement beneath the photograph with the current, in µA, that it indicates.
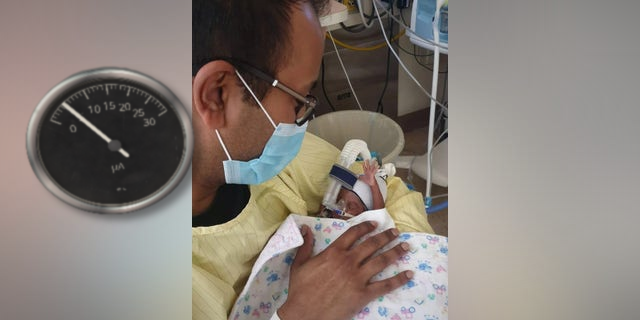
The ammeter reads 5 µA
